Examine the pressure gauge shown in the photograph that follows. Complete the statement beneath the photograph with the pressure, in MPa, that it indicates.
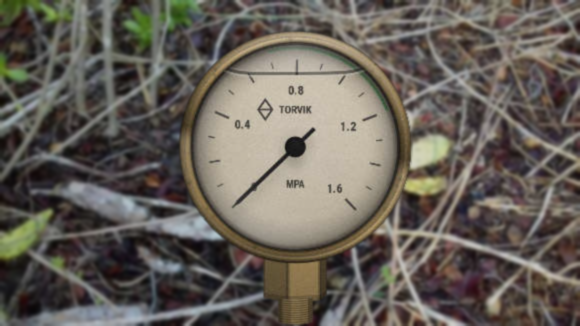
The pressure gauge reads 0 MPa
